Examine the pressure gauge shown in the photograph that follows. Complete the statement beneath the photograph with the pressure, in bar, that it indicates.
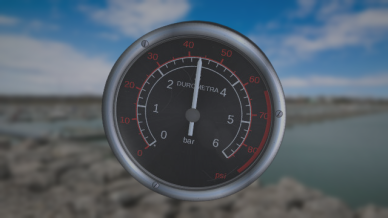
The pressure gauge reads 3 bar
